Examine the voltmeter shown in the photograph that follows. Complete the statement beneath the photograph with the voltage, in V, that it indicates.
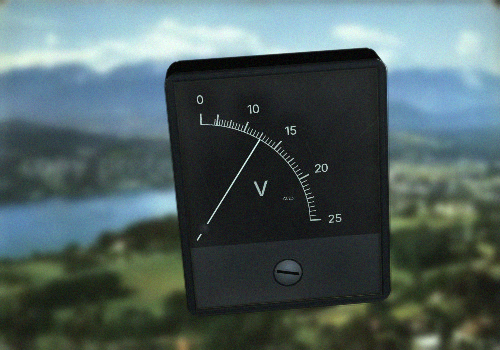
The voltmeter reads 12.5 V
